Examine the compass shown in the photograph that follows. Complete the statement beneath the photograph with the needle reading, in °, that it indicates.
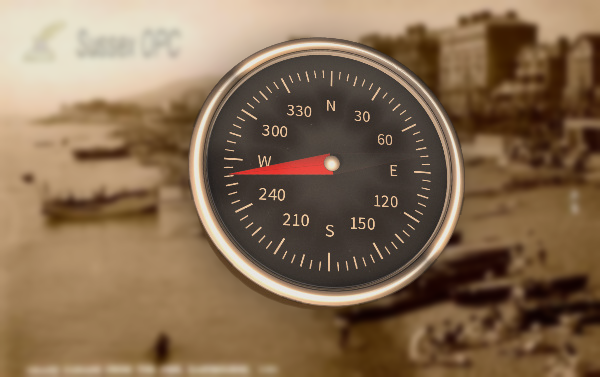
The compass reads 260 °
